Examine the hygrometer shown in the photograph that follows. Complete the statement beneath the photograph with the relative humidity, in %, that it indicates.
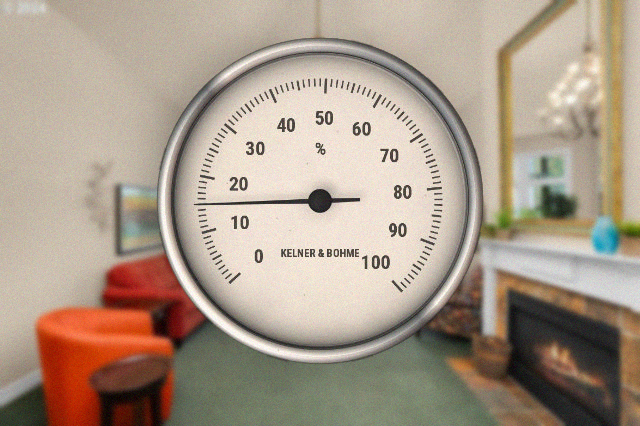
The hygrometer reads 15 %
